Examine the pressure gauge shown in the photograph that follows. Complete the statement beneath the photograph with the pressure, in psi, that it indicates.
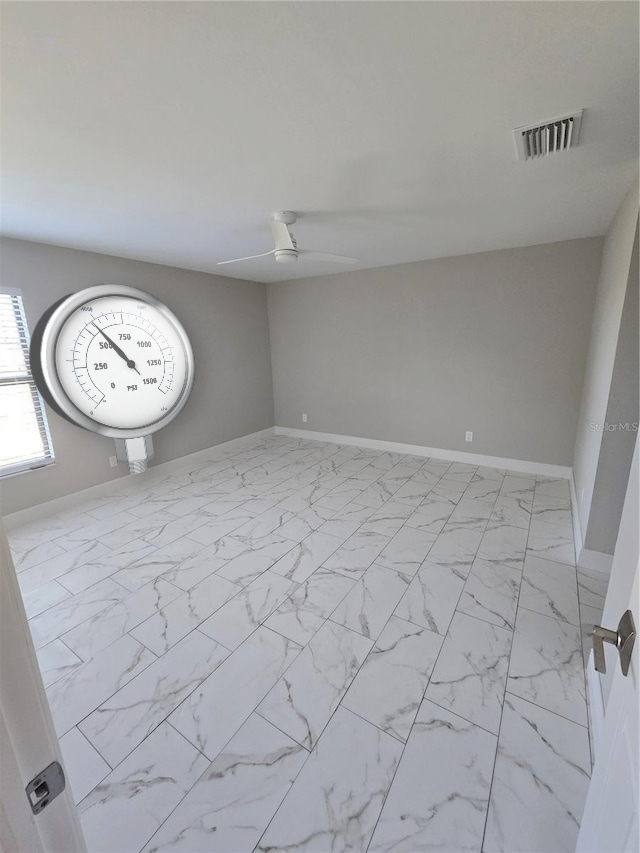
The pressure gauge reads 550 psi
